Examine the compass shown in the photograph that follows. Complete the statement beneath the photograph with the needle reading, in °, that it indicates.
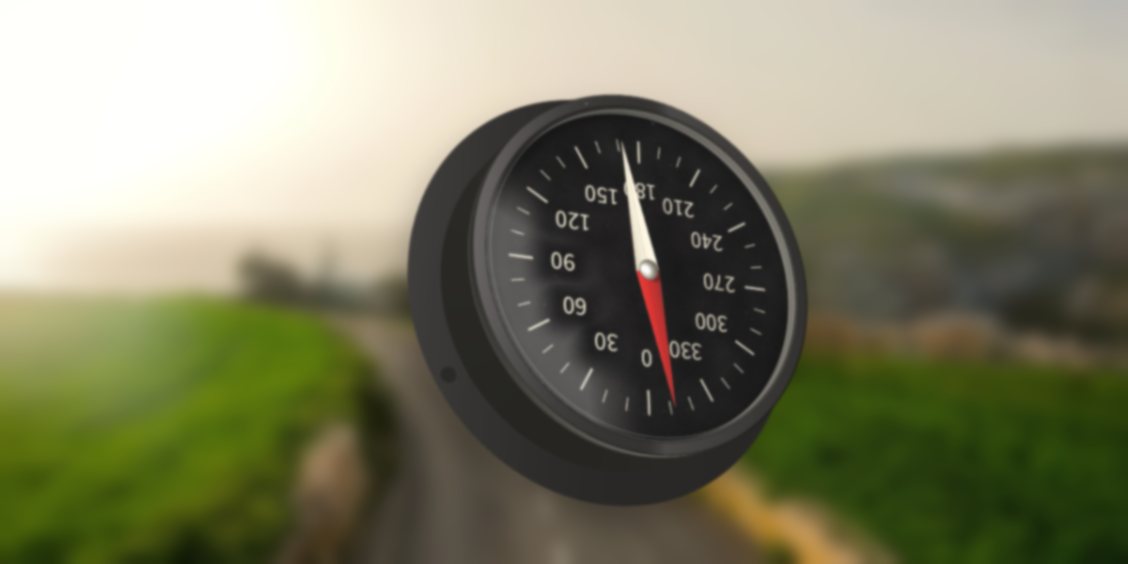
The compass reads 350 °
